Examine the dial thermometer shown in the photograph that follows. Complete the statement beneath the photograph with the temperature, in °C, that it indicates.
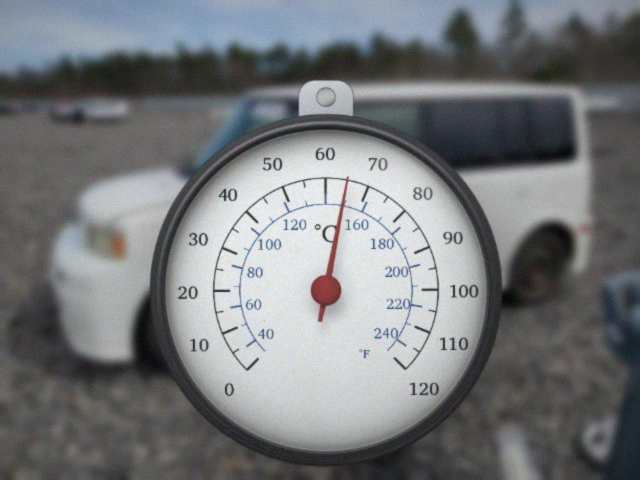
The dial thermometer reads 65 °C
